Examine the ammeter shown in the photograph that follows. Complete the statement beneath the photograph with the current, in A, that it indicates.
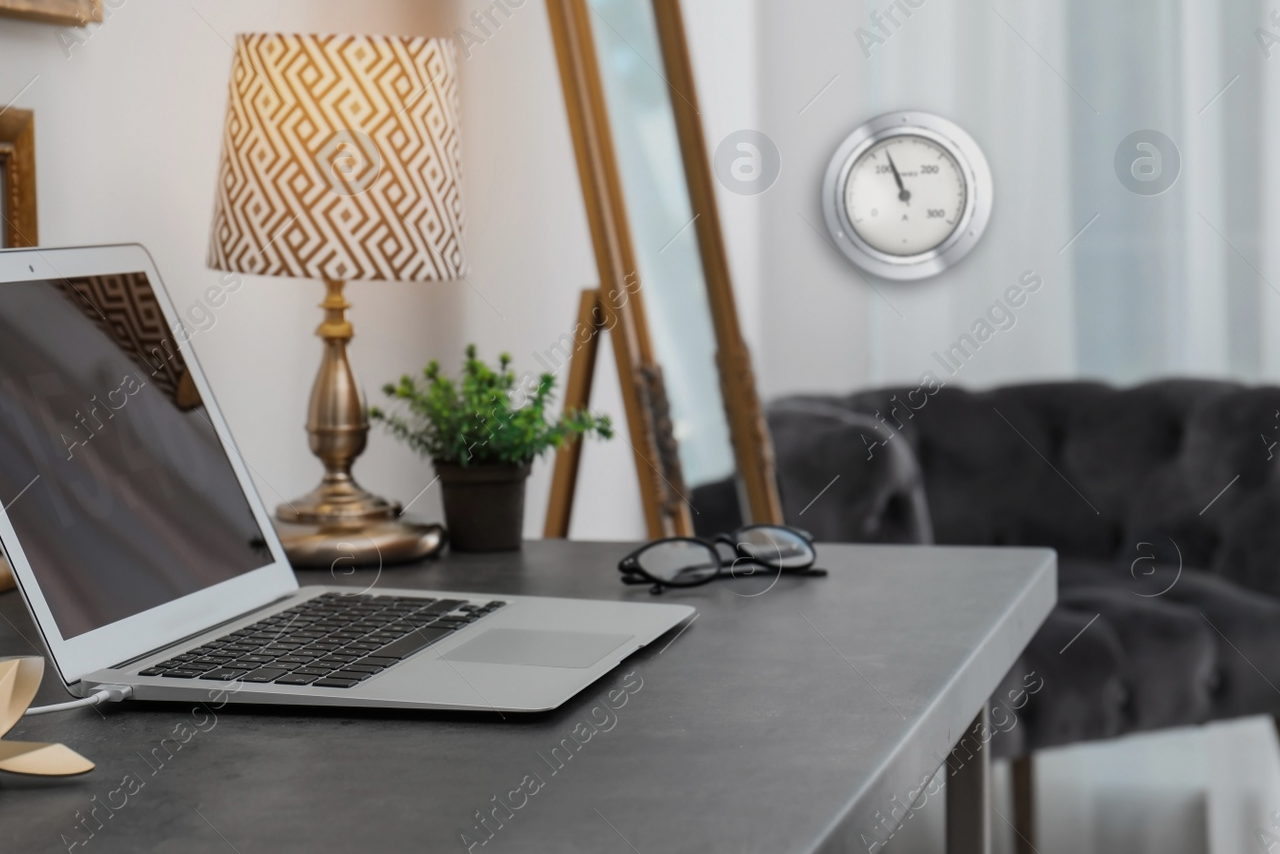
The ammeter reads 120 A
